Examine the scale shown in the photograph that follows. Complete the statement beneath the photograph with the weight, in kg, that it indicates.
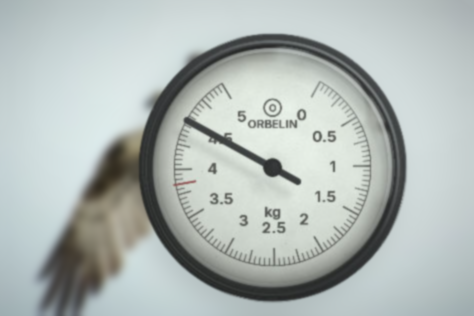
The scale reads 4.5 kg
